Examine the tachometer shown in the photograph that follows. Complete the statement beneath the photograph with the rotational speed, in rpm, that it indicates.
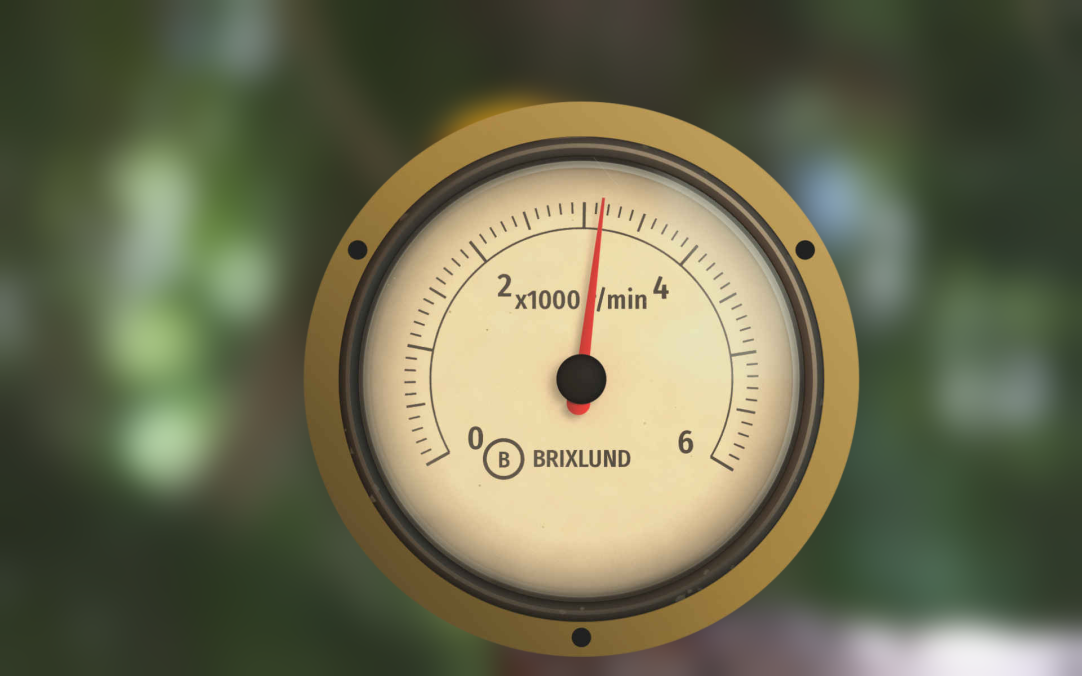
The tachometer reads 3150 rpm
